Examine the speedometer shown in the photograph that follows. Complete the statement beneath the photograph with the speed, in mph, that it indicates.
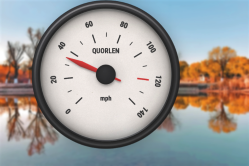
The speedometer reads 35 mph
